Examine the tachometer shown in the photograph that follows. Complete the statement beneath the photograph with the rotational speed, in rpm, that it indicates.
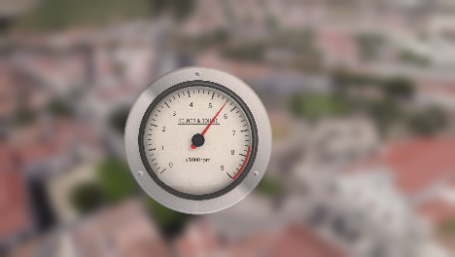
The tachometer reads 5600 rpm
